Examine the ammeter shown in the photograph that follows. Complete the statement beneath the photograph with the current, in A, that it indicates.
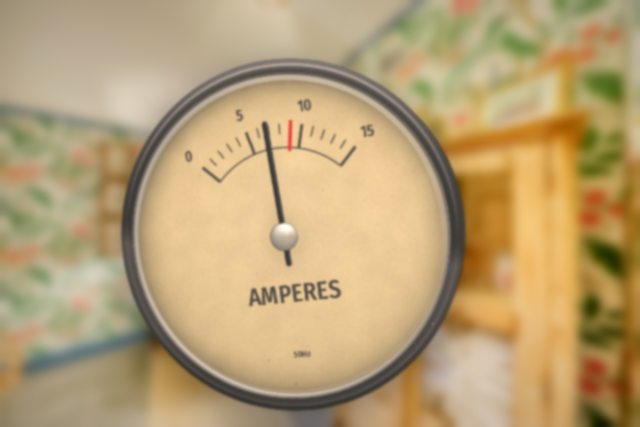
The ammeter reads 7 A
